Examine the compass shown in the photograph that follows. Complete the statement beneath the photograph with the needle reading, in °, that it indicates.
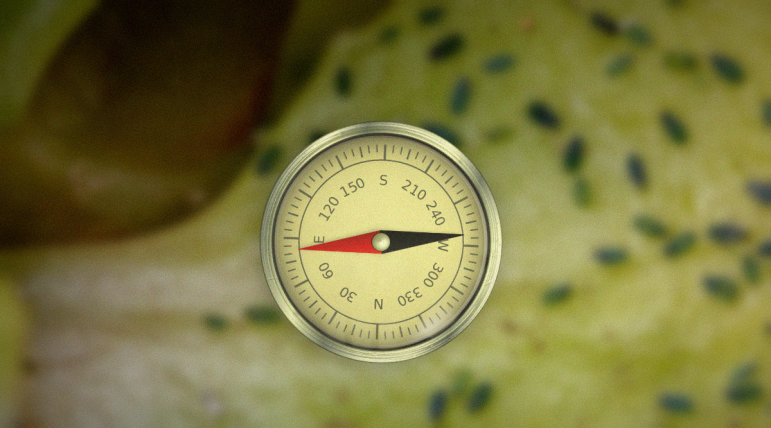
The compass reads 82.5 °
